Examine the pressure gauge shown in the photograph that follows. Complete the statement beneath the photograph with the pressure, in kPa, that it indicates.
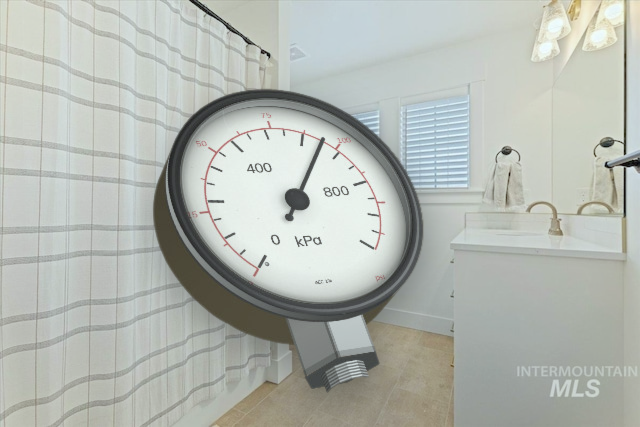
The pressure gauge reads 650 kPa
